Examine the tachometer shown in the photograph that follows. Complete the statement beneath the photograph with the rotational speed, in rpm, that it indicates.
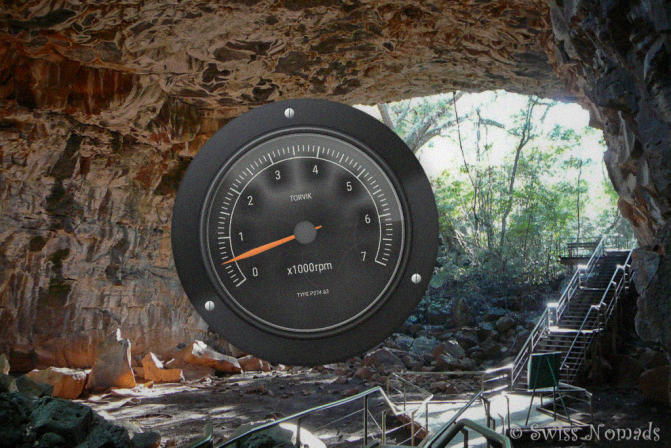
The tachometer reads 500 rpm
